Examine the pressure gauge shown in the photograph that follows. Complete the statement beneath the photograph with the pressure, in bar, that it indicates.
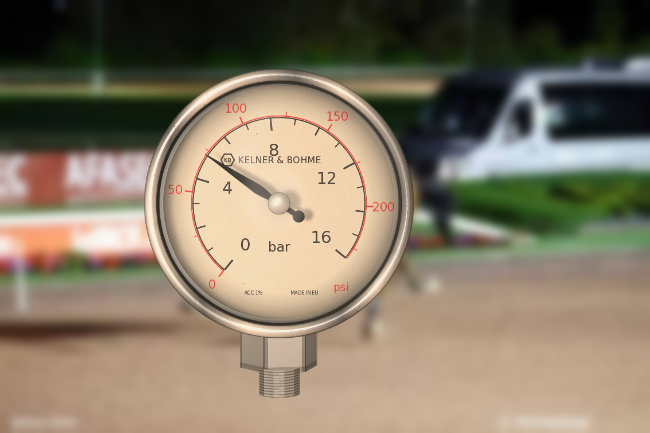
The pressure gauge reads 5 bar
